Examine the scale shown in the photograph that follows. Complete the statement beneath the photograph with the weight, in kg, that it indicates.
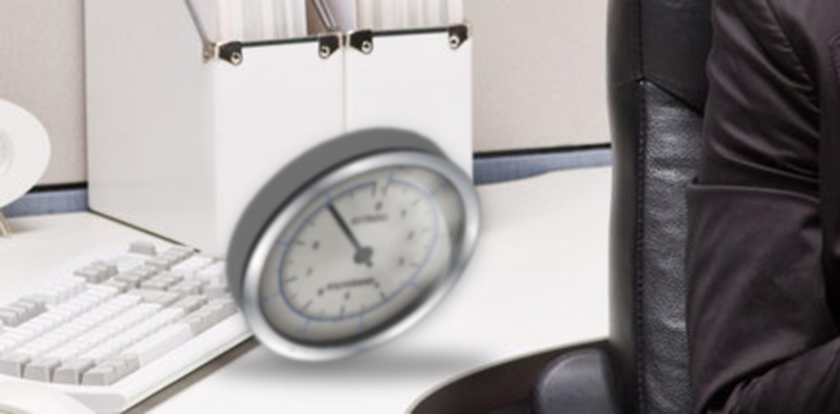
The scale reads 9 kg
